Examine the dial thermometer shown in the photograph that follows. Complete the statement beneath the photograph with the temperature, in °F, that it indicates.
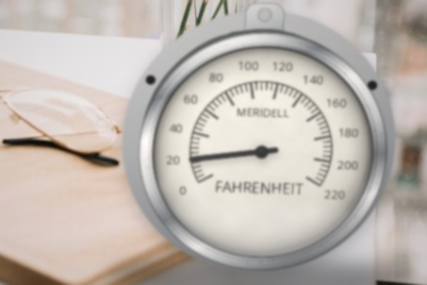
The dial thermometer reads 20 °F
